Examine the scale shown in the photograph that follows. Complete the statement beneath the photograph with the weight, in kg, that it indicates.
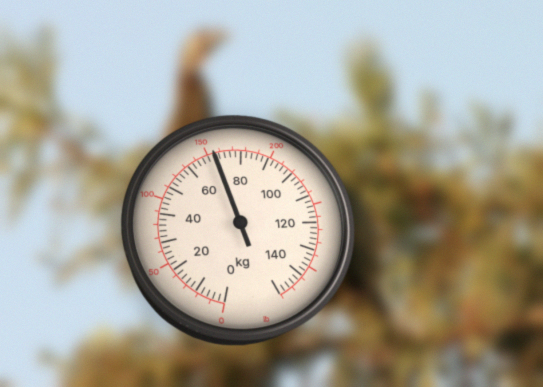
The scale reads 70 kg
